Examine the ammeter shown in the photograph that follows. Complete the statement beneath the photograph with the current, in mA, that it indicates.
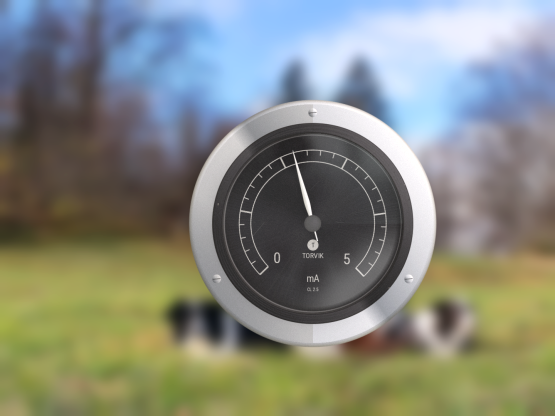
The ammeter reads 2.2 mA
